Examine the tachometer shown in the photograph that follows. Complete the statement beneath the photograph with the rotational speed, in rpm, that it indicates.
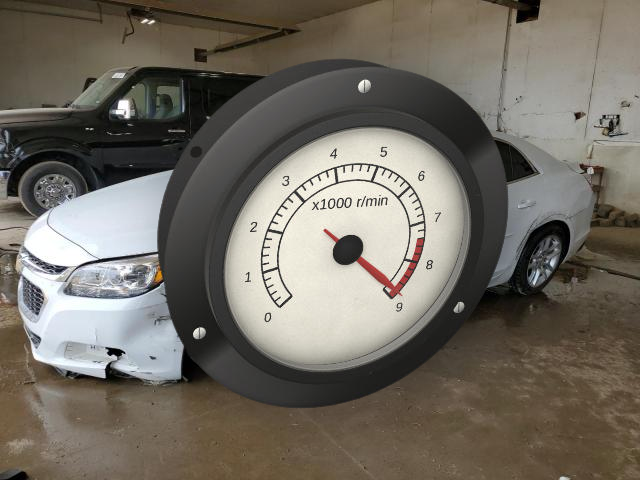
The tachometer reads 8800 rpm
